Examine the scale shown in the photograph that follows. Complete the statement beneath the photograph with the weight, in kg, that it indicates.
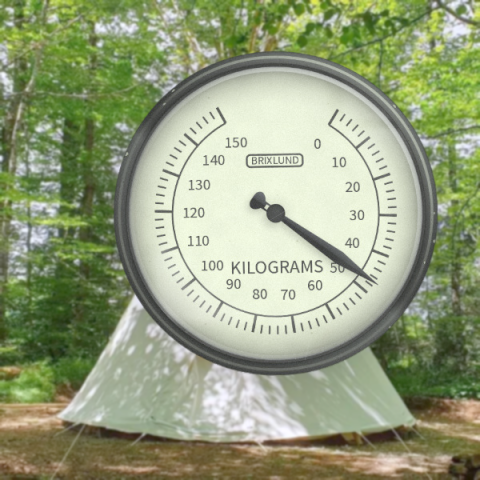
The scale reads 47 kg
